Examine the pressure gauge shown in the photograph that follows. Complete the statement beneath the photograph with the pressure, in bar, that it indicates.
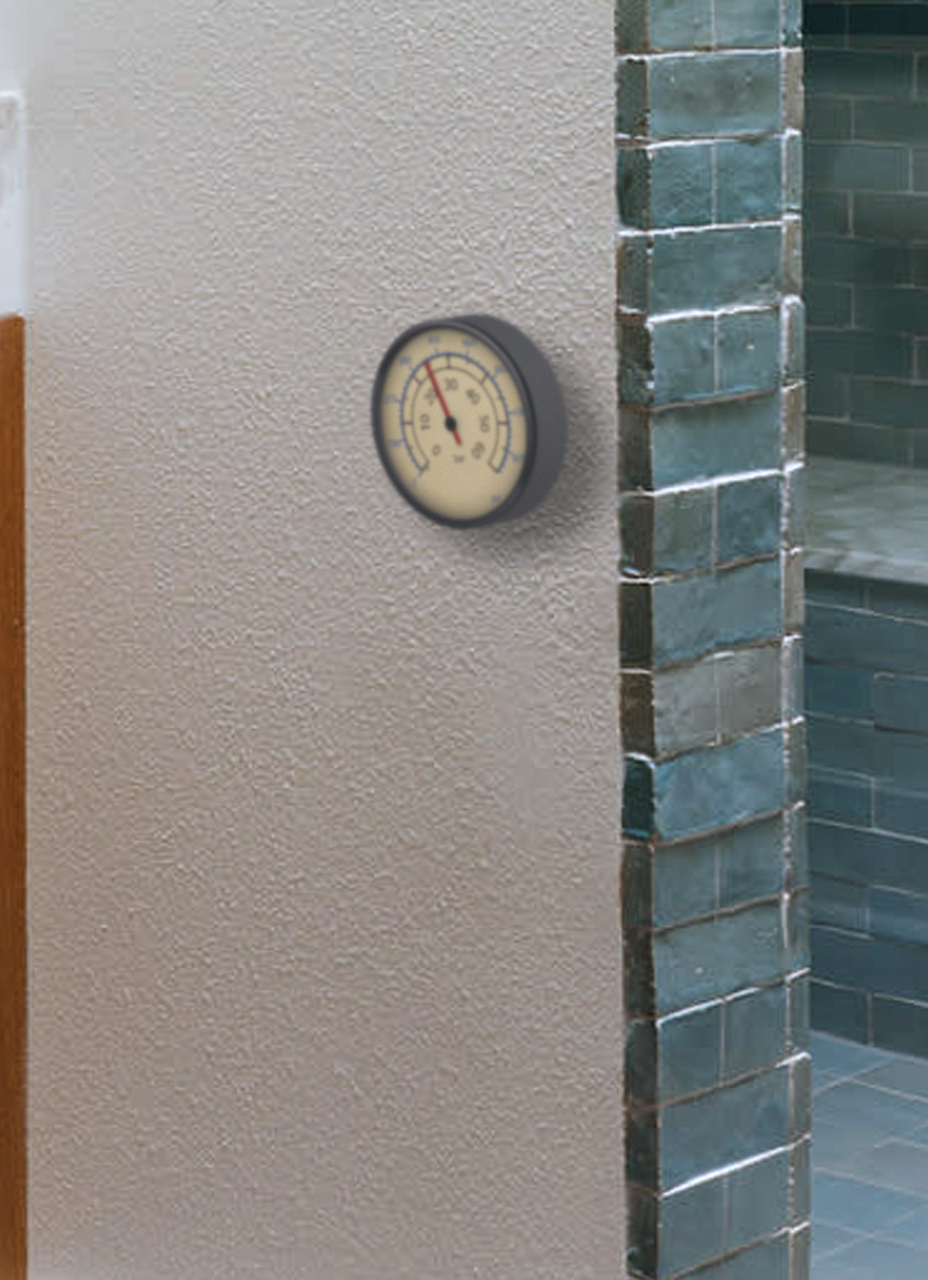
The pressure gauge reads 25 bar
